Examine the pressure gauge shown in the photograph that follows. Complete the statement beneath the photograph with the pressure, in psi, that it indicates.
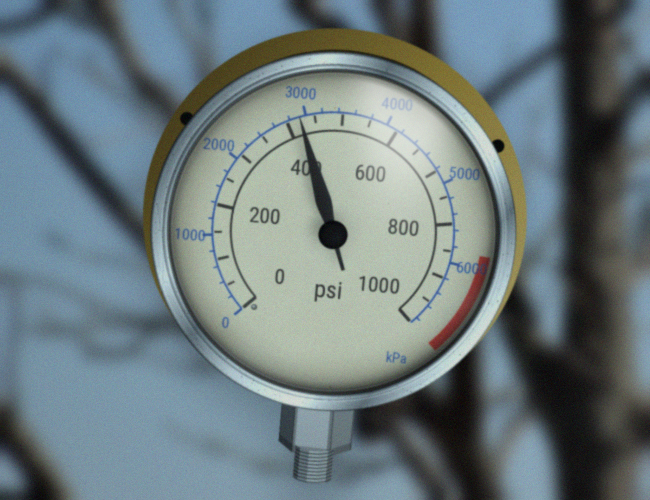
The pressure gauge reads 425 psi
